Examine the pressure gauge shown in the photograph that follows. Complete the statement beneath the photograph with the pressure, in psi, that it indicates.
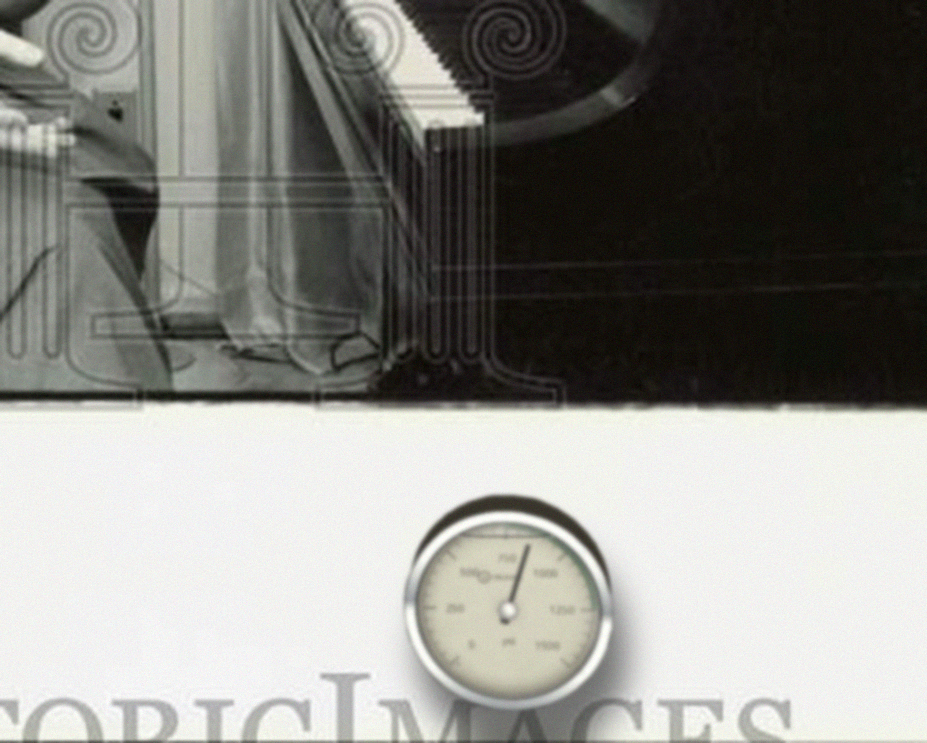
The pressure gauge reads 850 psi
